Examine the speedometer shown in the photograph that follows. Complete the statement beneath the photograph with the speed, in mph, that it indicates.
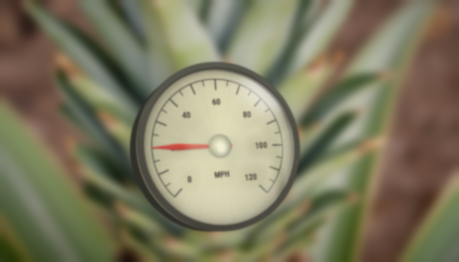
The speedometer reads 20 mph
